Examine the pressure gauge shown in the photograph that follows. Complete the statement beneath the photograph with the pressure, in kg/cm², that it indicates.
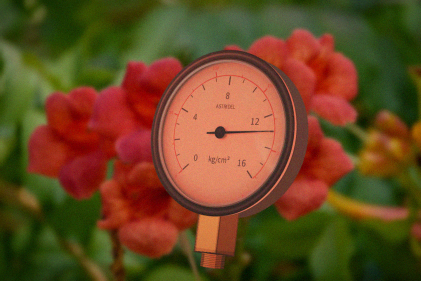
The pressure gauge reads 13 kg/cm²
